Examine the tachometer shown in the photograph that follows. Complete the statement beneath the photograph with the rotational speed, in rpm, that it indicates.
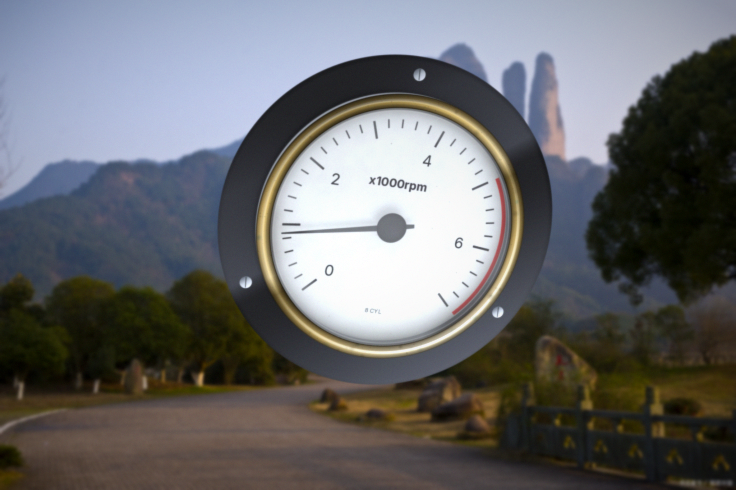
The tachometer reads 900 rpm
